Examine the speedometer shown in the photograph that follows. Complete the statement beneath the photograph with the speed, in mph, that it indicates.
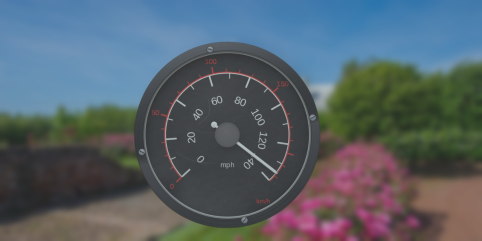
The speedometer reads 135 mph
